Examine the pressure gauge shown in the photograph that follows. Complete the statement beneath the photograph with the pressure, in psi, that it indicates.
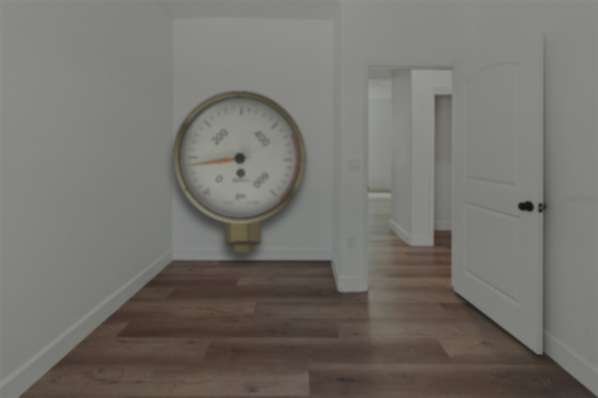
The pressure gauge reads 80 psi
